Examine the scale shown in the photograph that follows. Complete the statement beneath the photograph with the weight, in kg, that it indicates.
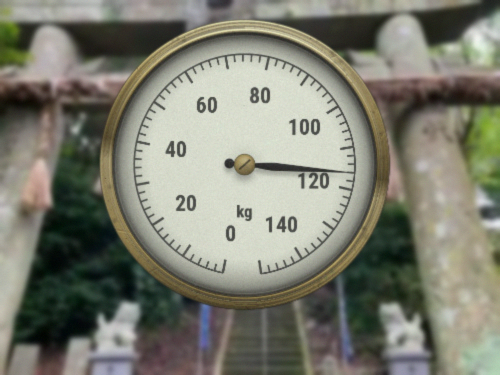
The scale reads 116 kg
